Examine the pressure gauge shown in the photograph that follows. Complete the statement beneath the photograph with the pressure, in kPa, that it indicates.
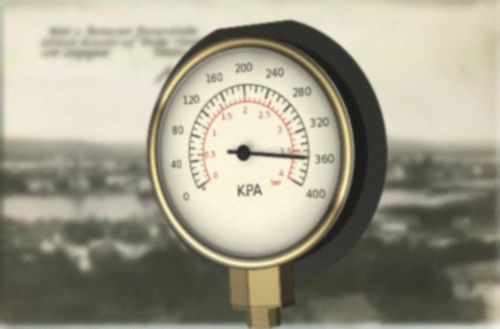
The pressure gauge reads 360 kPa
